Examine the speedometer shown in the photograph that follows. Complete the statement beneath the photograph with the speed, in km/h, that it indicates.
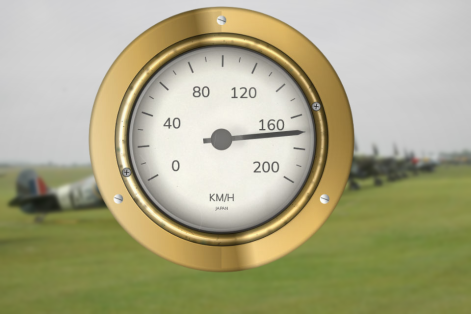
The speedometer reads 170 km/h
